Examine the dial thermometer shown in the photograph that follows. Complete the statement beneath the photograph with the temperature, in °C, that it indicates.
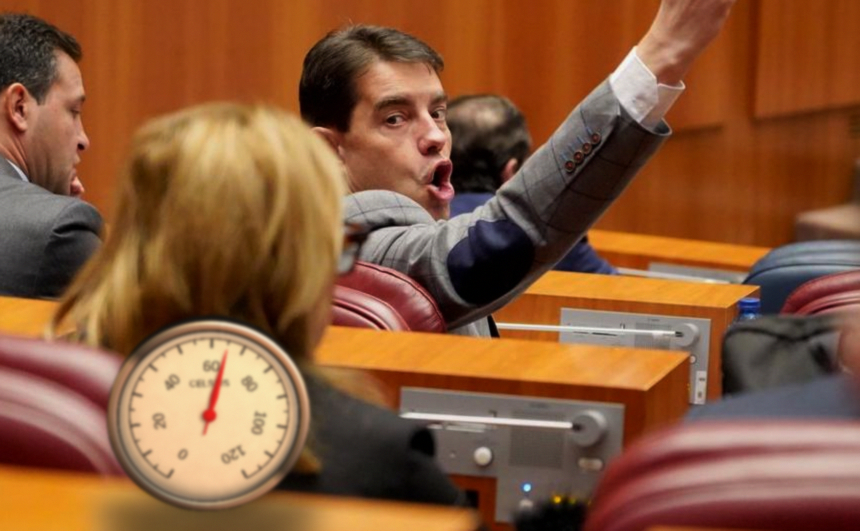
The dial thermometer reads 65 °C
